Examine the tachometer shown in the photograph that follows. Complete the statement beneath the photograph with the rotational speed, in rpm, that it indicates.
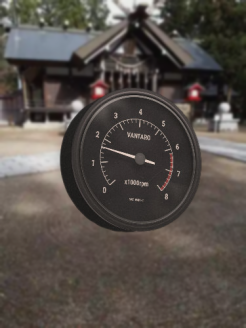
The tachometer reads 1600 rpm
